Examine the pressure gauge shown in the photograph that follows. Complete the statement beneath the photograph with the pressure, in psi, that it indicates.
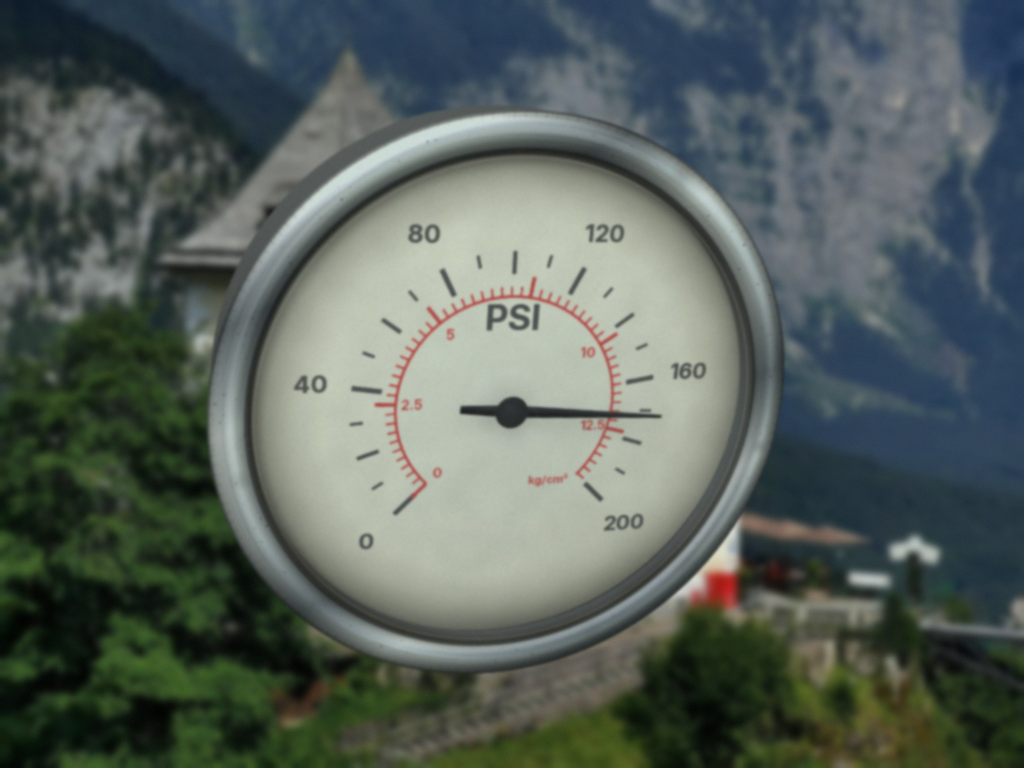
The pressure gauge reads 170 psi
